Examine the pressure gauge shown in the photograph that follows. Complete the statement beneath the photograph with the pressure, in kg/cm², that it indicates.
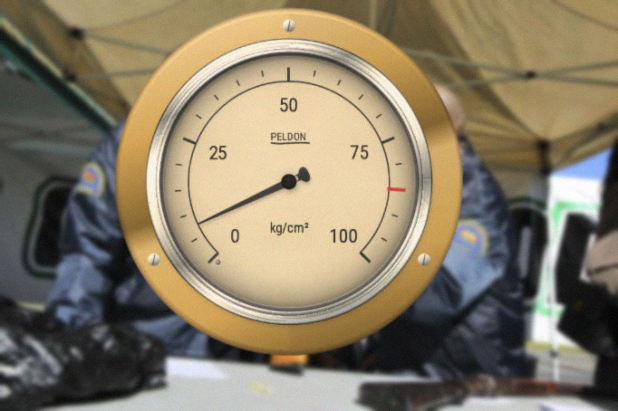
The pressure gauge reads 7.5 kg/cm²
